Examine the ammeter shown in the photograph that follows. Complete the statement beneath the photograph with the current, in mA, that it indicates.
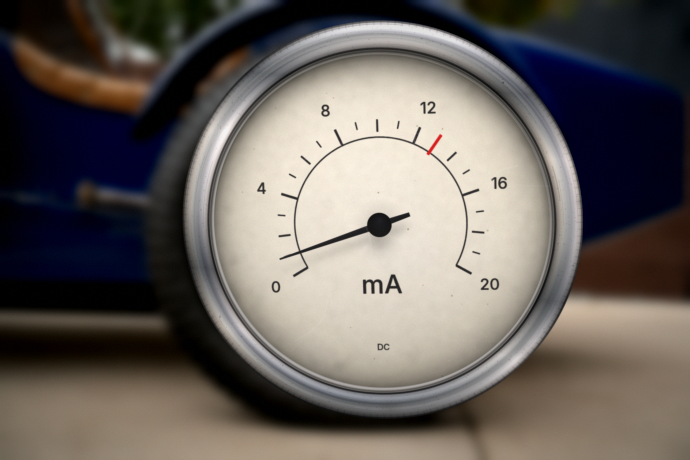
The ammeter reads 1 mA
